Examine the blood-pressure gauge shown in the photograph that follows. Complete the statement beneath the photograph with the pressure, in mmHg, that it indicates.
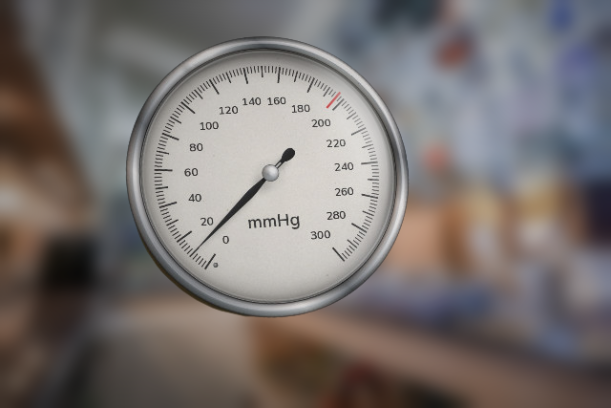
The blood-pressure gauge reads 10 mmHg
